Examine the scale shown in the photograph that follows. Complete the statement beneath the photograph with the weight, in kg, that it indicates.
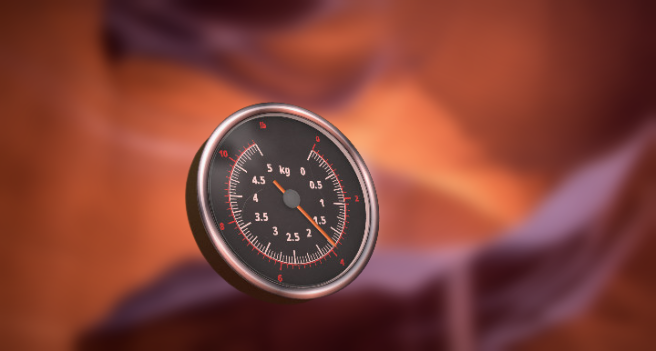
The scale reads 1.75 kg
